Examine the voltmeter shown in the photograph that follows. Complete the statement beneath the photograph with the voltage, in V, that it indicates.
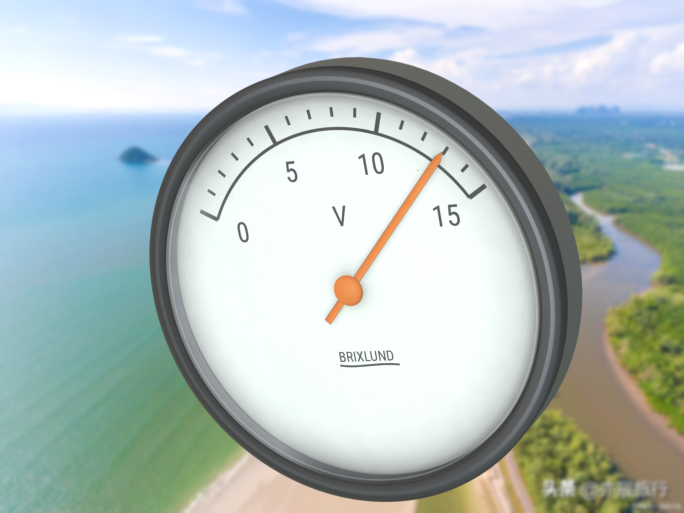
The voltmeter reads 13 V
